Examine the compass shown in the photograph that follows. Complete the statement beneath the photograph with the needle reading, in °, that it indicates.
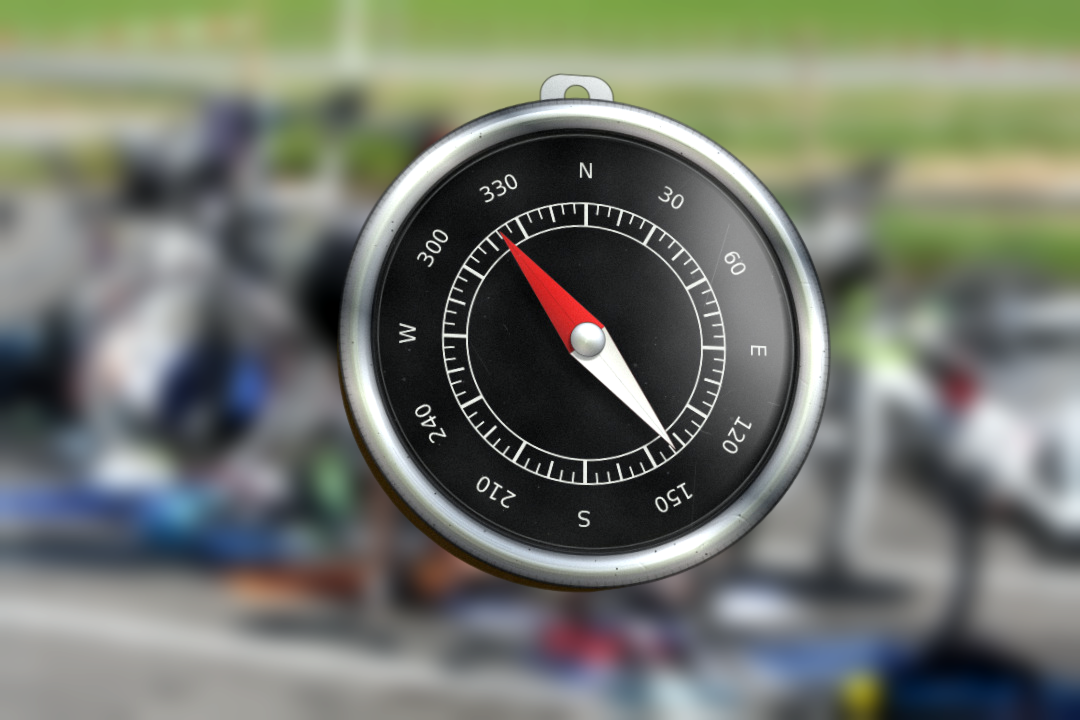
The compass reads 320 °
